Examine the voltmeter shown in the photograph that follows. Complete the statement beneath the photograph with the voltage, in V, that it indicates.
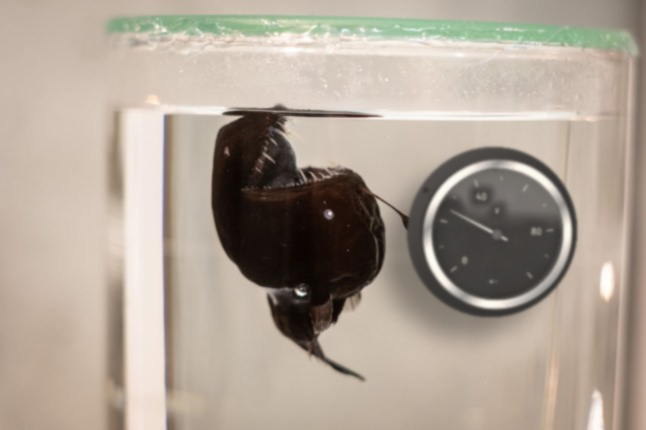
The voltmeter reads 25 V
